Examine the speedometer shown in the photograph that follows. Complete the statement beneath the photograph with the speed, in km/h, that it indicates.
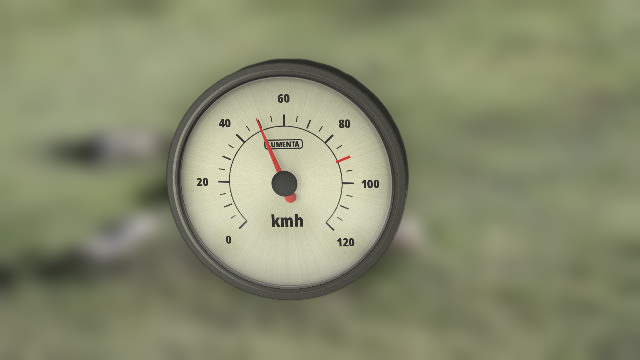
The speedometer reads 50 km/h
